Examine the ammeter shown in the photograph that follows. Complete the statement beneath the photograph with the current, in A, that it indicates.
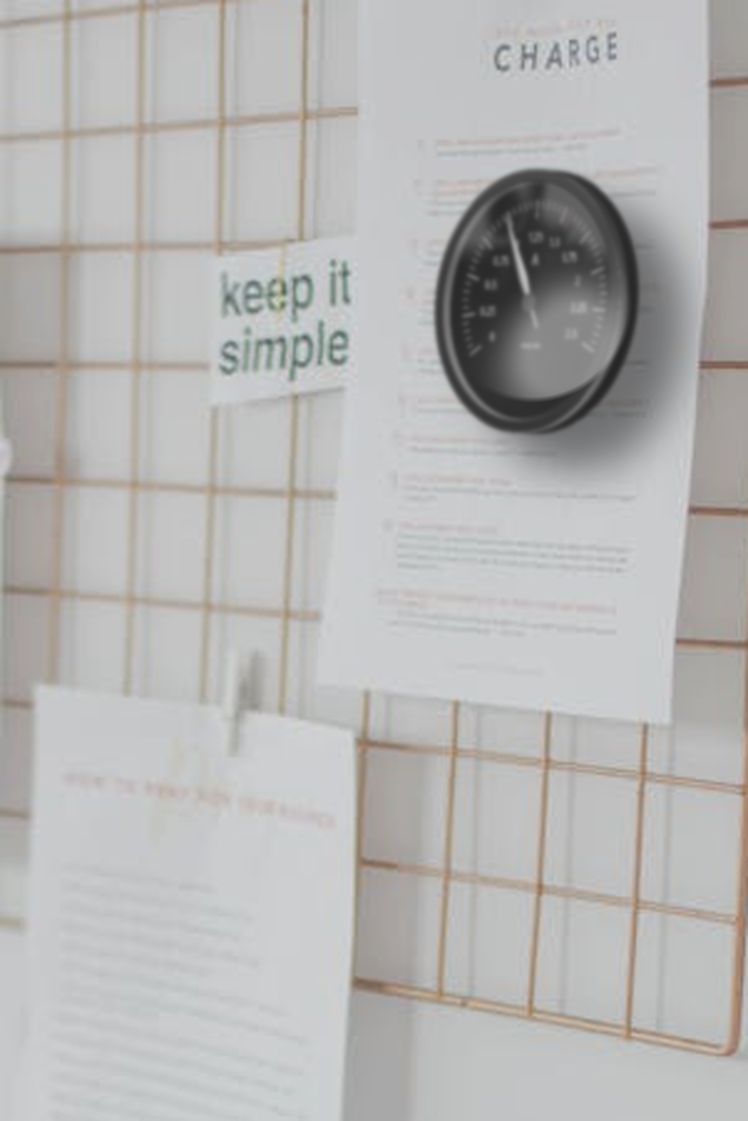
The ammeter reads 1 A
